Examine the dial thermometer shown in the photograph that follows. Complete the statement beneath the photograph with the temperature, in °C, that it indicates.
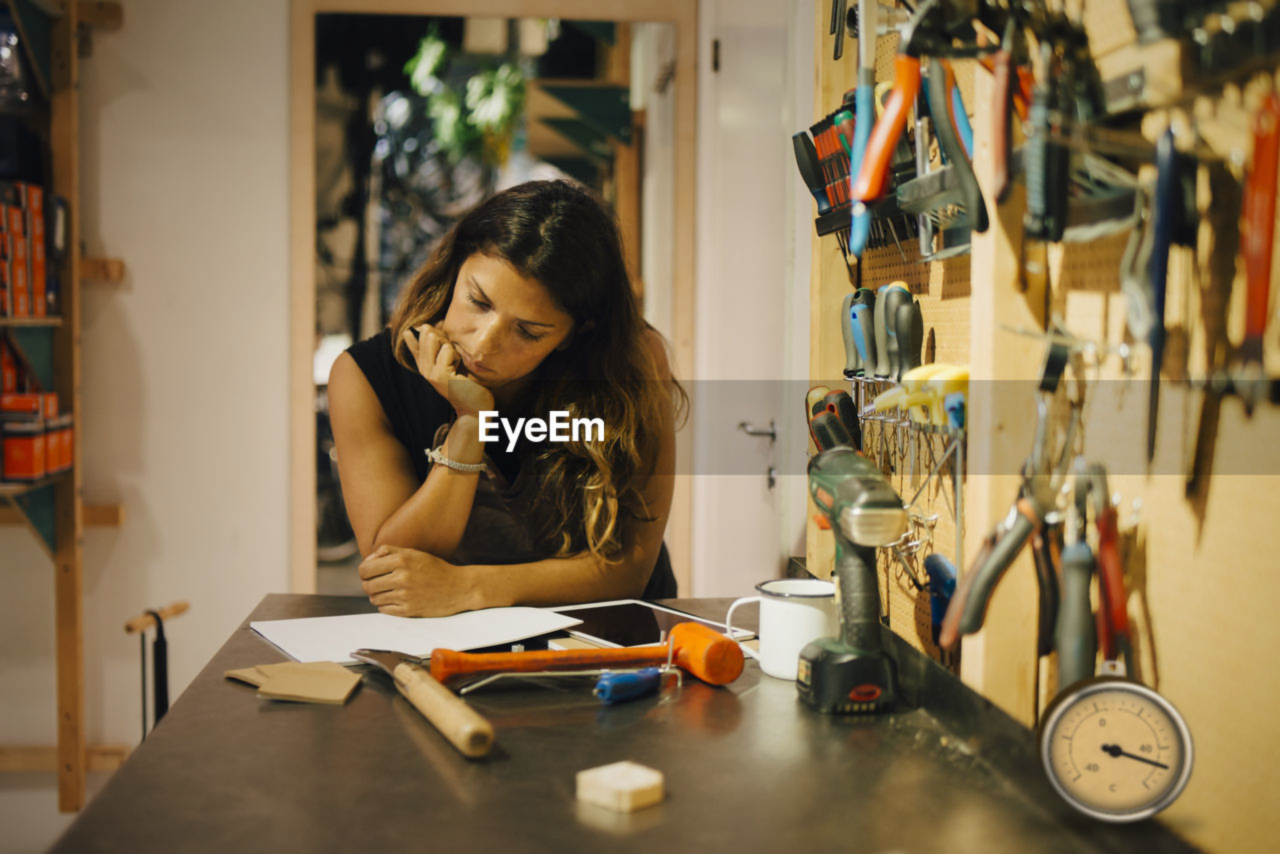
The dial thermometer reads 48 °C
